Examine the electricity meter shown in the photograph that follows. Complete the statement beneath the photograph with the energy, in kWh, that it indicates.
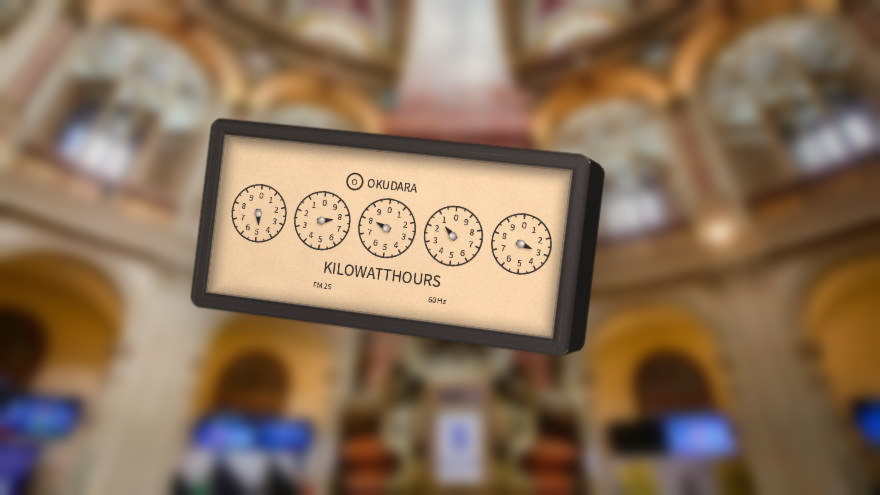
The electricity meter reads 47813 kWh
